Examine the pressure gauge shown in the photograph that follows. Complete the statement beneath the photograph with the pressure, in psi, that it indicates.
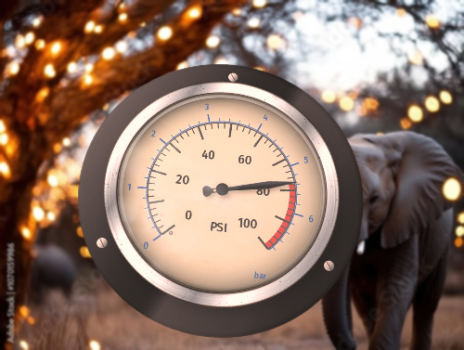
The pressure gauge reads 78 psi
